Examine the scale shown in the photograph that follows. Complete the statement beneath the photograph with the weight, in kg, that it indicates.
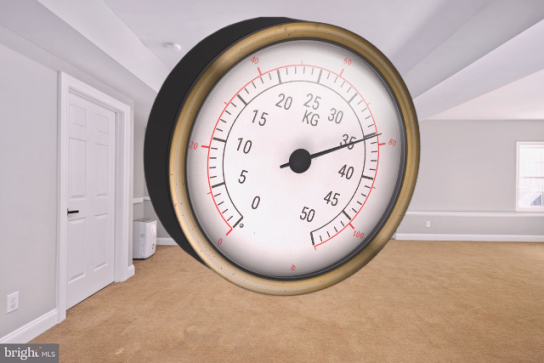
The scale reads 35 kg
